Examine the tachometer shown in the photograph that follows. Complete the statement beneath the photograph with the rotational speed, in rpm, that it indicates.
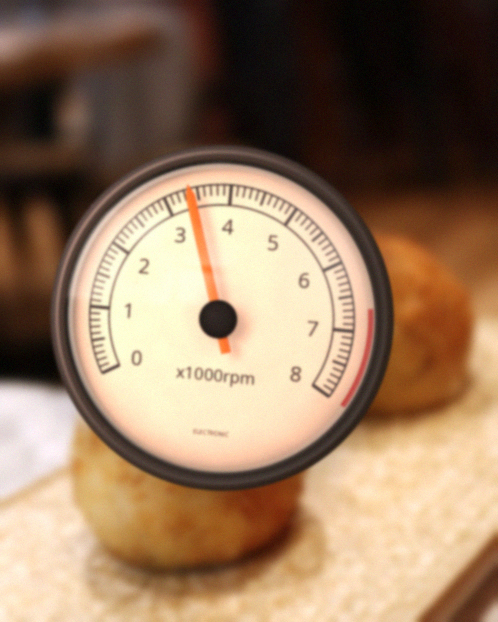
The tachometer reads 3400 rpm
